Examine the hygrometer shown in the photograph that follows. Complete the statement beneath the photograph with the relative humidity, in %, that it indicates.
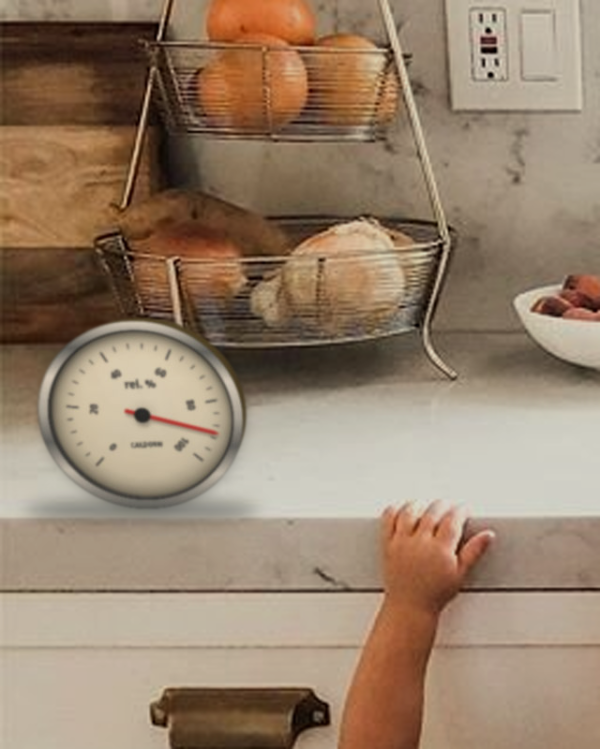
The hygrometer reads 90 %
